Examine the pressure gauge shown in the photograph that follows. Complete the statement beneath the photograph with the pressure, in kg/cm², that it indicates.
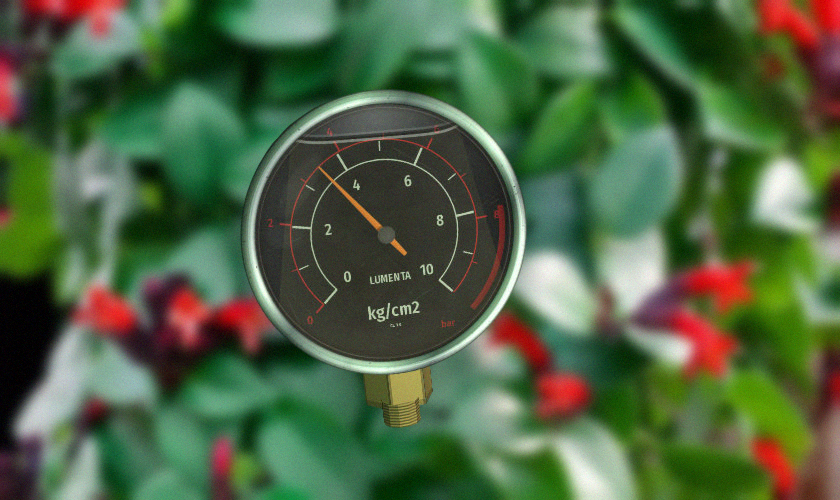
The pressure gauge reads 3.5 kg/cm²
